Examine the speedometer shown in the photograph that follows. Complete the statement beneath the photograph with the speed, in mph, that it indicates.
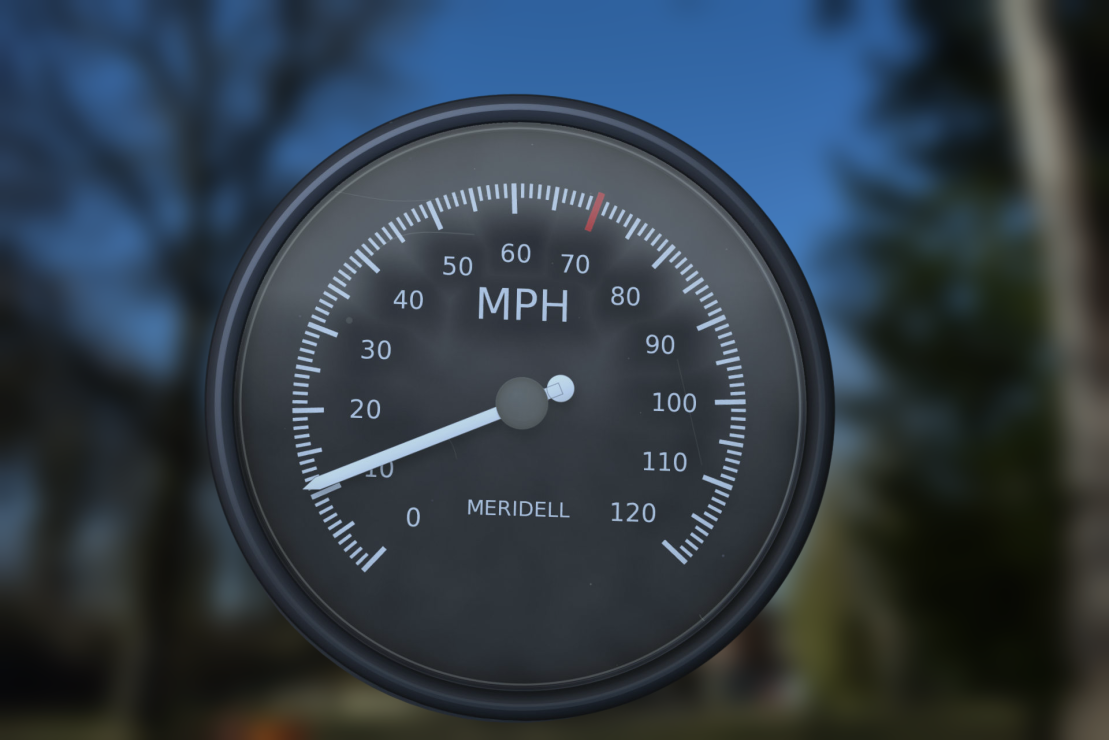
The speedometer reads 11 mph
